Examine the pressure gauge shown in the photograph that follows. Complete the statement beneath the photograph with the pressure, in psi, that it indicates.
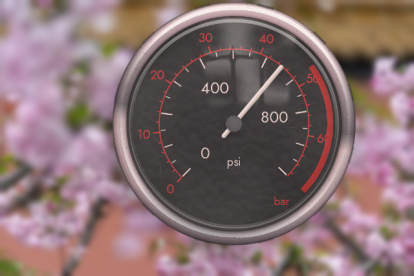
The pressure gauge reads 650 psi
